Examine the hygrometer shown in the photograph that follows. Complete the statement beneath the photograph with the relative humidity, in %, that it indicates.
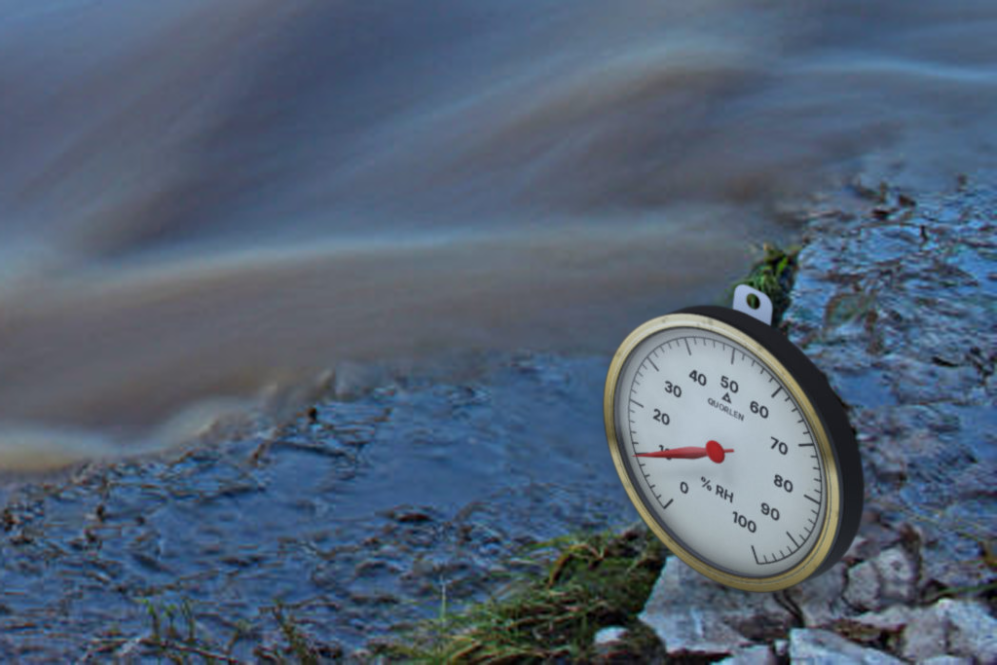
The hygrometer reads 10 %
